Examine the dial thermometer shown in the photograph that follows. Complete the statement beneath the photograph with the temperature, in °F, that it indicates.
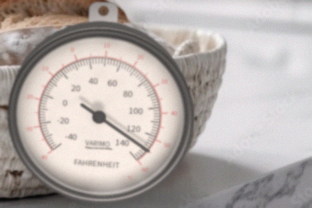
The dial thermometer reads 130 °F
